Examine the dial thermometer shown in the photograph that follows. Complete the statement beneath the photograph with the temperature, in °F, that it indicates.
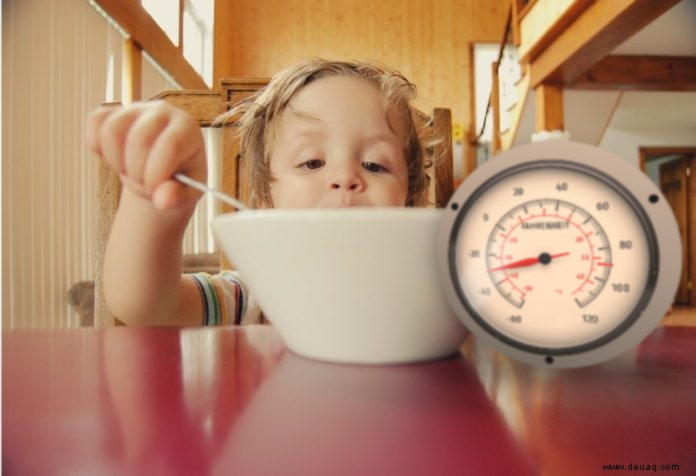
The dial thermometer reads -30 °F
